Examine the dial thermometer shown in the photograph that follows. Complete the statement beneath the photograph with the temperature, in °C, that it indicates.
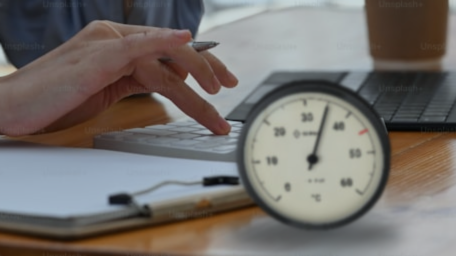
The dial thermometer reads 35 °C
